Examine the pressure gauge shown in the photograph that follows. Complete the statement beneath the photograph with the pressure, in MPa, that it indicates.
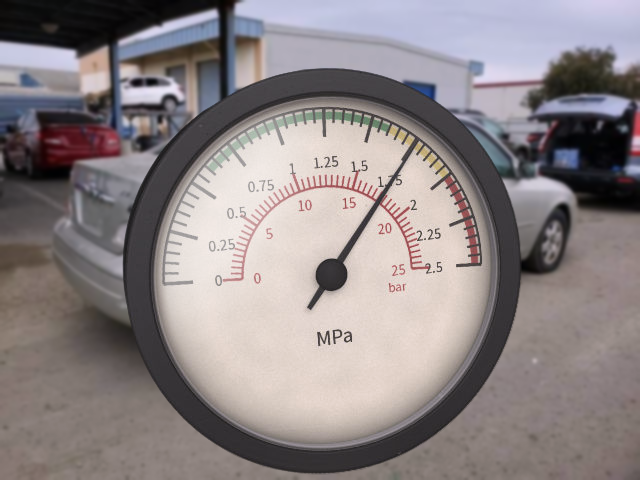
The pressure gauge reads 1.75 MPa
